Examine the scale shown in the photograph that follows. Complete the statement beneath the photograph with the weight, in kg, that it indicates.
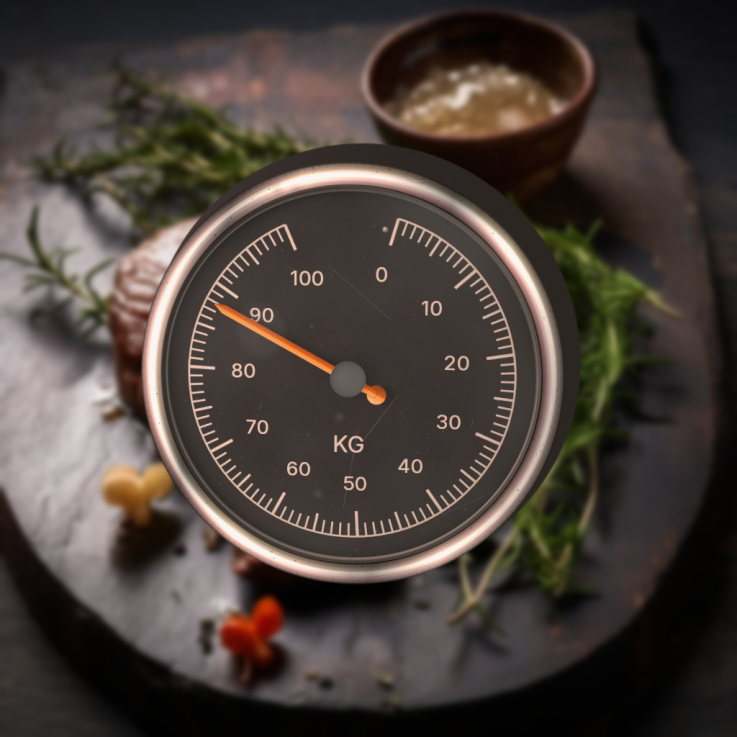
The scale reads 88 kg
